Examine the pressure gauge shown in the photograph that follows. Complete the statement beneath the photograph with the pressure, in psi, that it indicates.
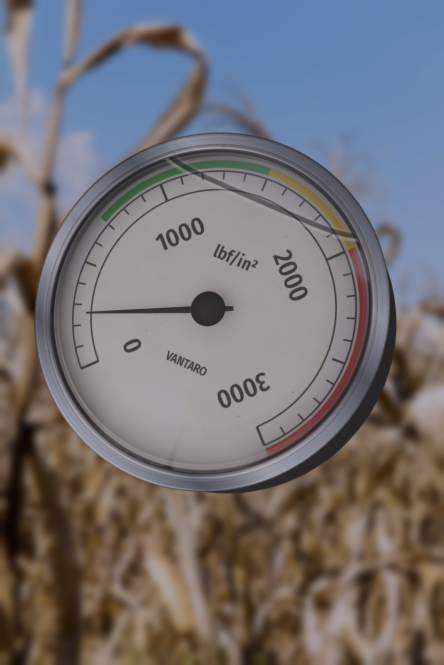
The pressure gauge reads 250 psi
